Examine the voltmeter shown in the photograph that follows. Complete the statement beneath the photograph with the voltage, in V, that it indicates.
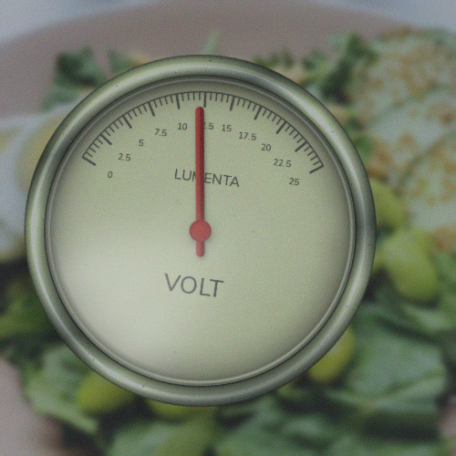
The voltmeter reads 12 V
